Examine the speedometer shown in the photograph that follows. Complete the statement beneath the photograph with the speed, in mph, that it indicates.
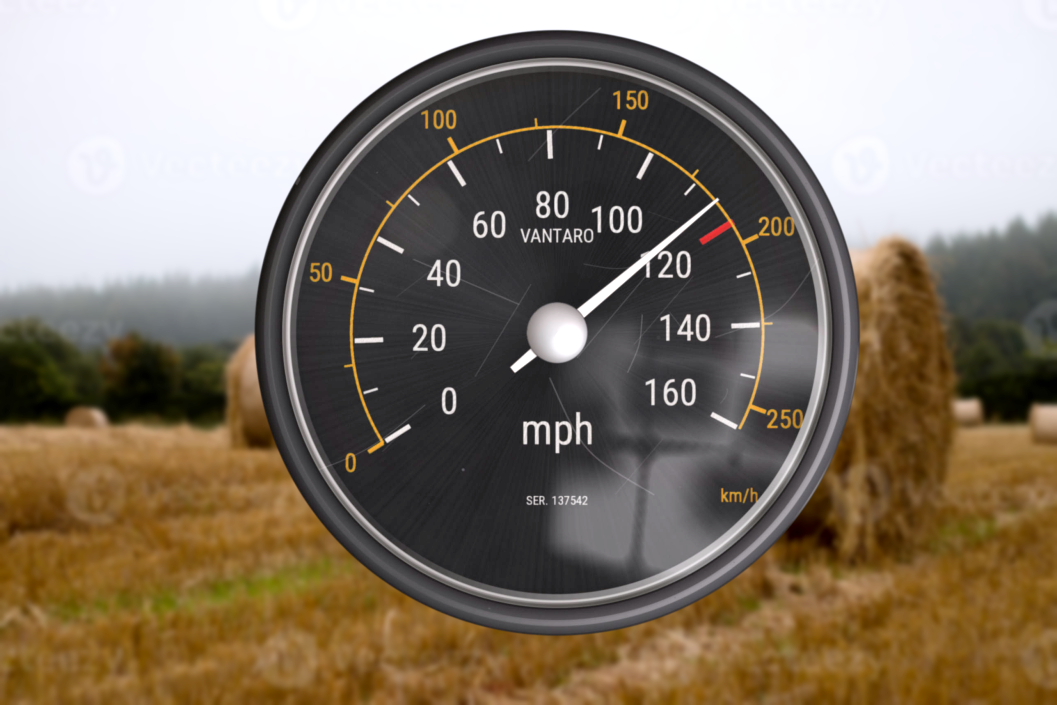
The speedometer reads 115 mph
